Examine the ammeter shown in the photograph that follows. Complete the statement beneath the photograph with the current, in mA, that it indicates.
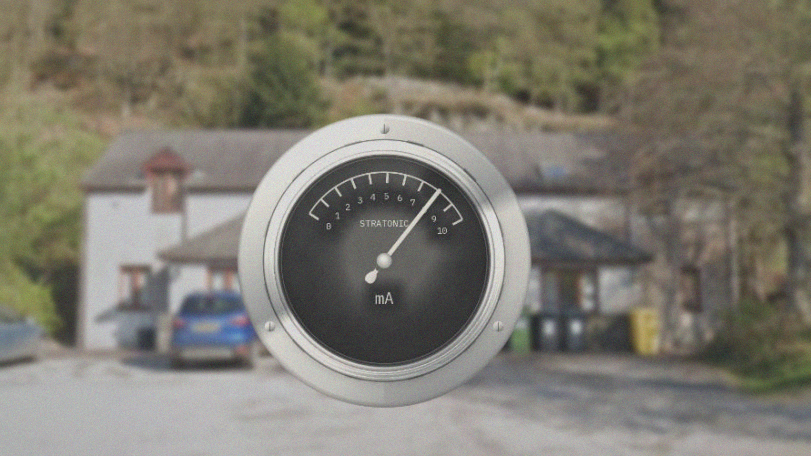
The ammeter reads 8 mA
